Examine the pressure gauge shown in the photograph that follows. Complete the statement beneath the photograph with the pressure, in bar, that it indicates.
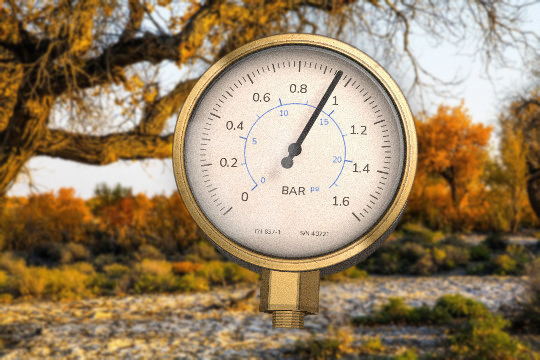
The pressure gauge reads 0.96 bar
